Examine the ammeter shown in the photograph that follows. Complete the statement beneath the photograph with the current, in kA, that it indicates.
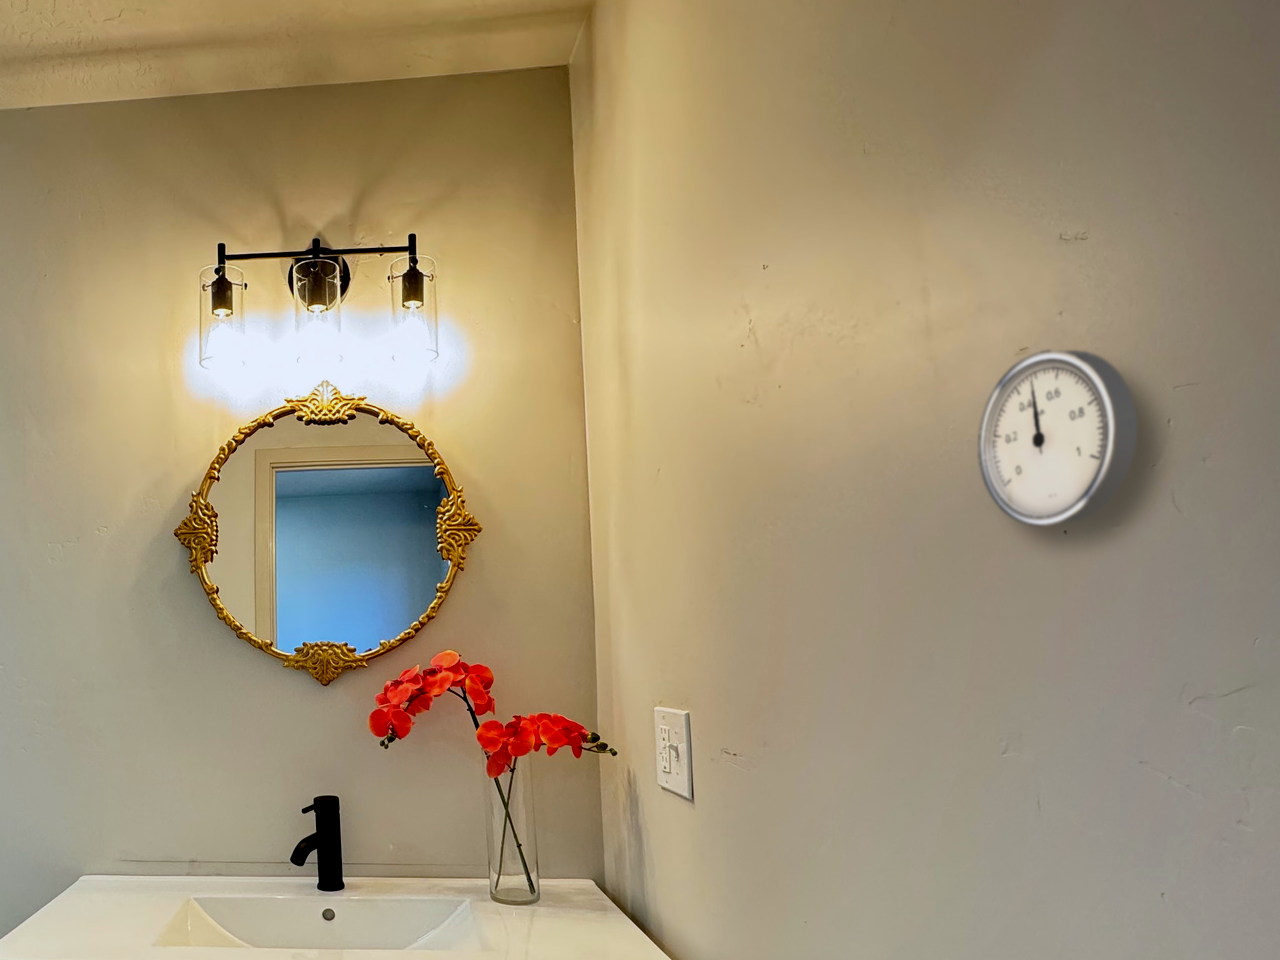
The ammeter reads 0.5 kA
